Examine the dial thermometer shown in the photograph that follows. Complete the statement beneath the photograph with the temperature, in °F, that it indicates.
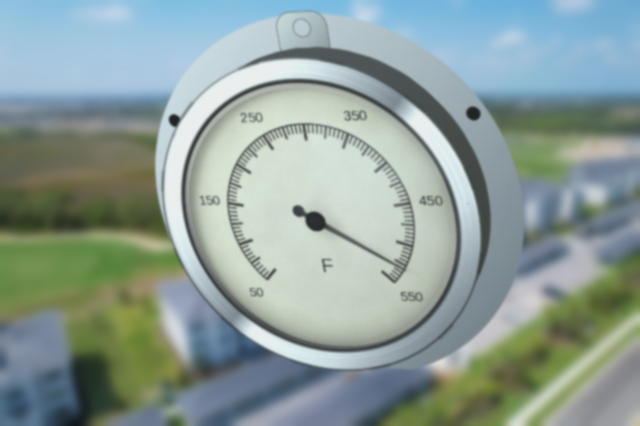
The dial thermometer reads 525 °F
